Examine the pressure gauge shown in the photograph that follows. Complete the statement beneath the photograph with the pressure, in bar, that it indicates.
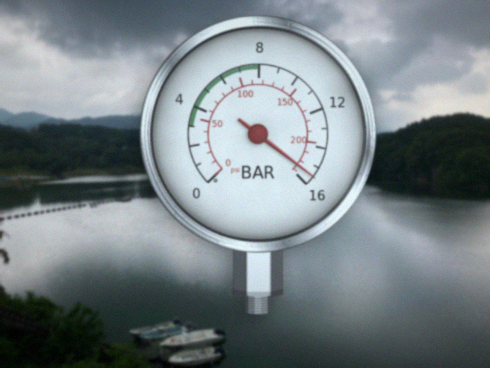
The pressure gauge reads 15.5 bar
